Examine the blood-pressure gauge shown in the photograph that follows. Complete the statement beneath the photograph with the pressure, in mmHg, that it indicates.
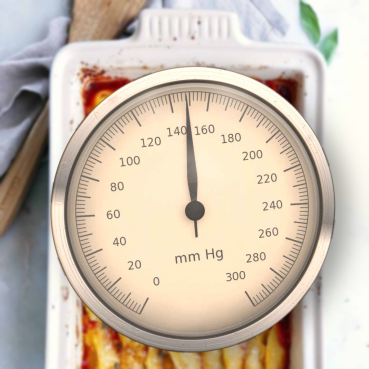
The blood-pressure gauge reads 148 mmHg
